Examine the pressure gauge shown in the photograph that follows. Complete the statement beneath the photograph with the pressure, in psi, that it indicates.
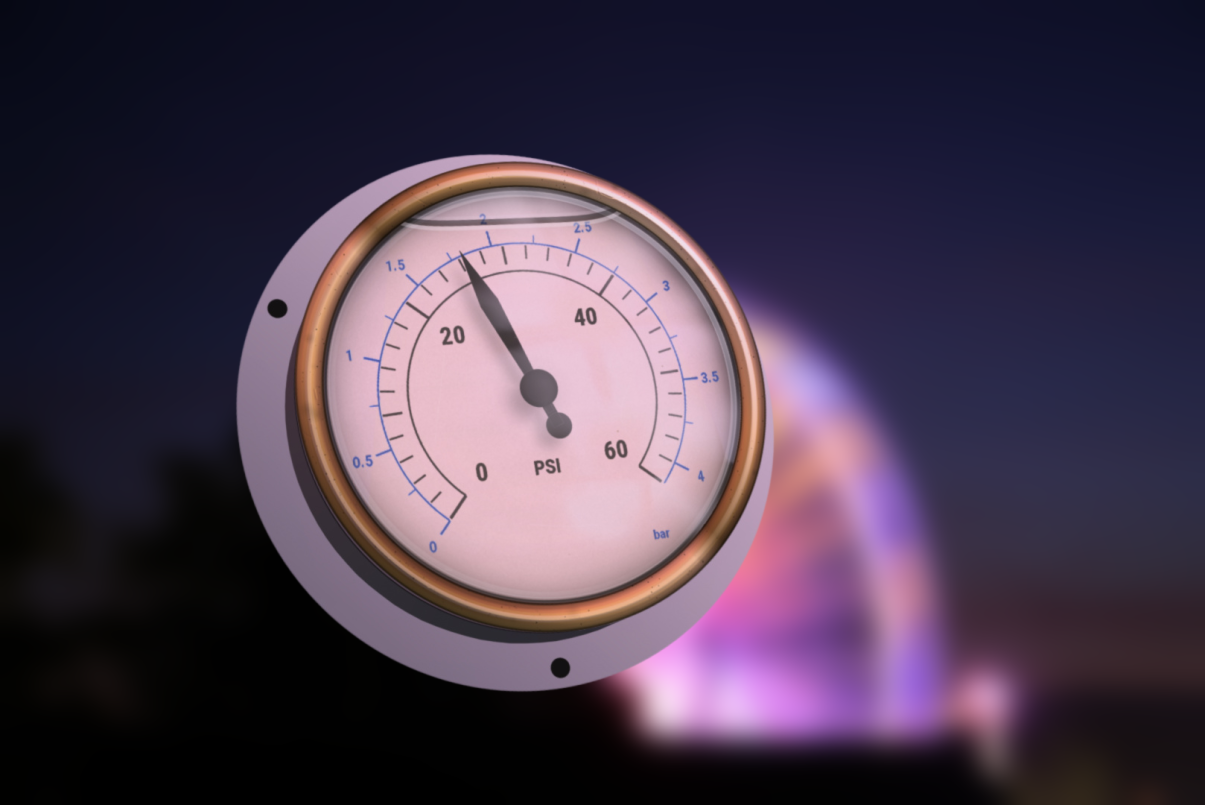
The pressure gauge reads 26 psi
